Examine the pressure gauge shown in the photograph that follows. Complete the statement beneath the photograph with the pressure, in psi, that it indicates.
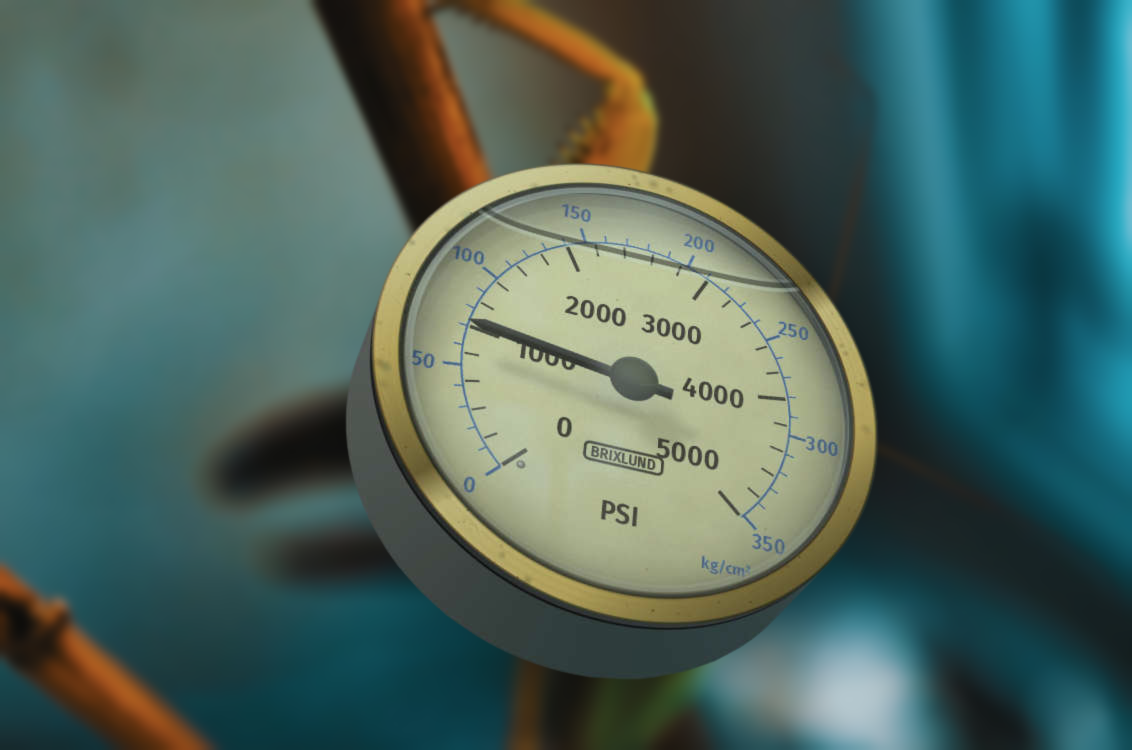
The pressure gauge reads 1000 psi
